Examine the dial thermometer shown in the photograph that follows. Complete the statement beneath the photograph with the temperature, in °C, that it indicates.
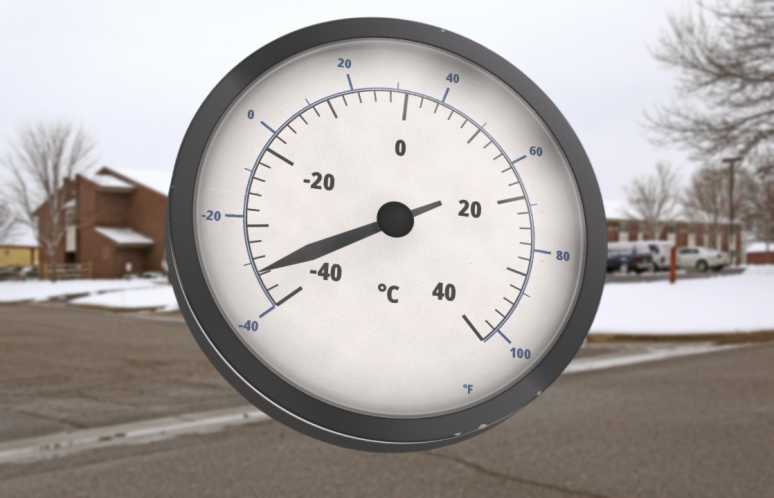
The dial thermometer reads -36 °C
